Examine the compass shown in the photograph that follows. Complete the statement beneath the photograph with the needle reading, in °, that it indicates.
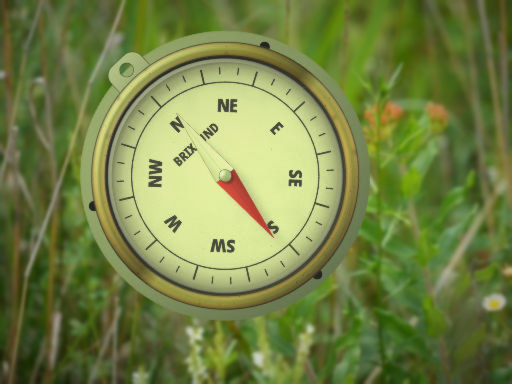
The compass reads 185 °
